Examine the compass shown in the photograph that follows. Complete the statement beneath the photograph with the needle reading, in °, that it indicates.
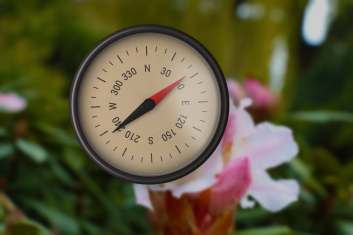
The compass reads 55 °
